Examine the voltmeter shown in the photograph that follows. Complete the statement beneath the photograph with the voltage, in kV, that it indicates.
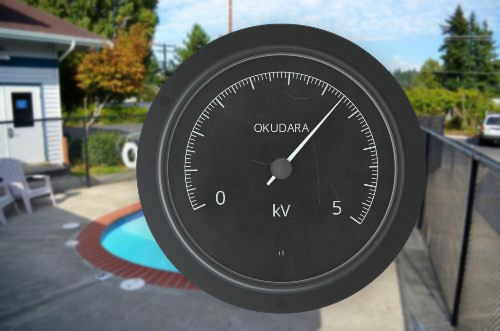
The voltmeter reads 3.25 kV
